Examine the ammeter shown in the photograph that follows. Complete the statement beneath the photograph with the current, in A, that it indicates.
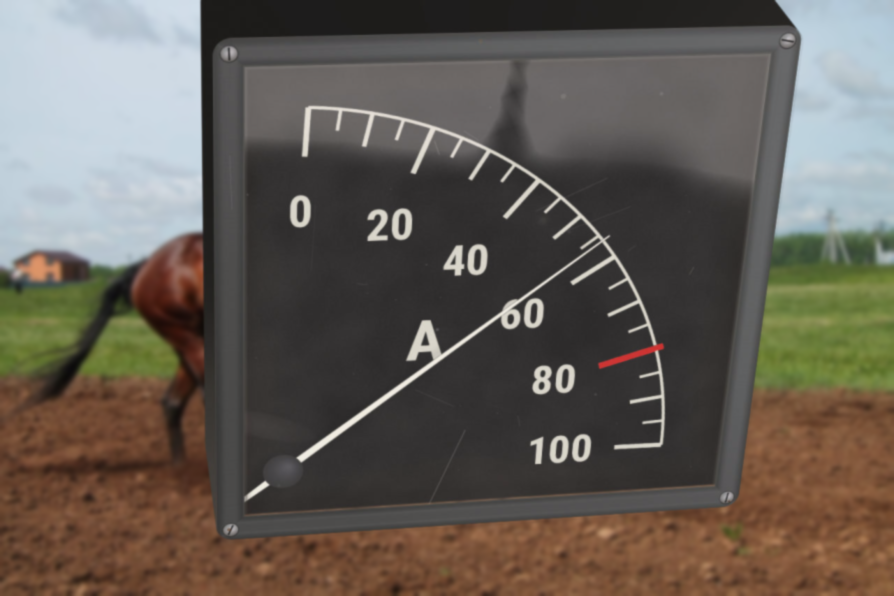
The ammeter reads 55 A
